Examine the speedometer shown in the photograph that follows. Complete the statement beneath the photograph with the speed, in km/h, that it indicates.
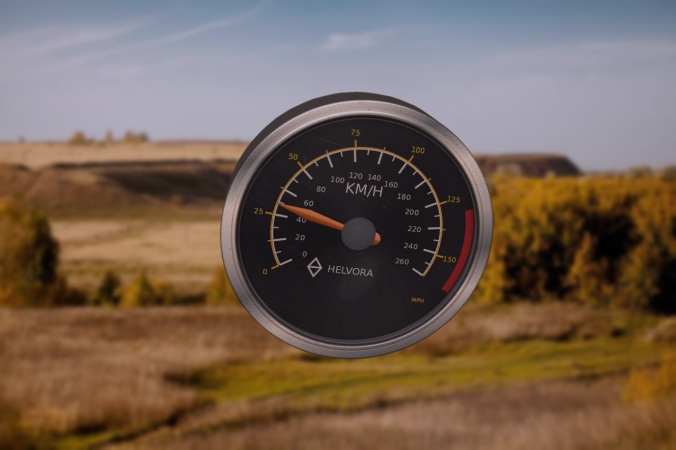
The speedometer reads 50 km/h
